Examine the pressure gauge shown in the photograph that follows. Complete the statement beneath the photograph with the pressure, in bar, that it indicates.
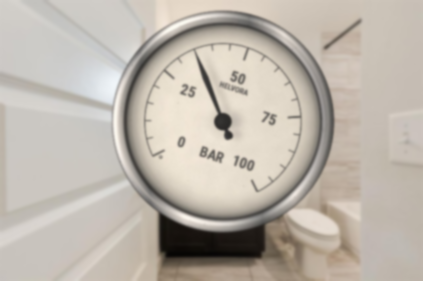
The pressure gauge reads 35 bar
